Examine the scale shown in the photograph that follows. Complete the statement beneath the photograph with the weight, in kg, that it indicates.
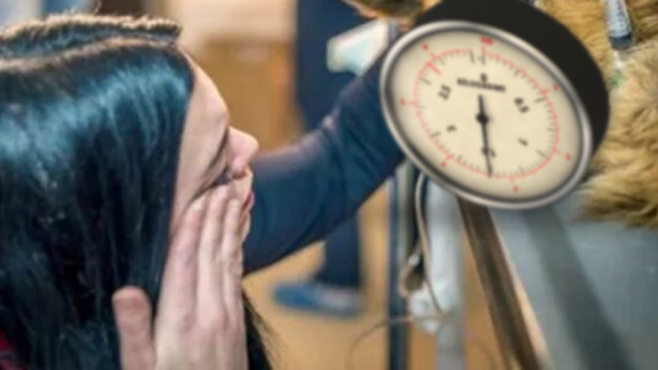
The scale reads 1.5 kg
